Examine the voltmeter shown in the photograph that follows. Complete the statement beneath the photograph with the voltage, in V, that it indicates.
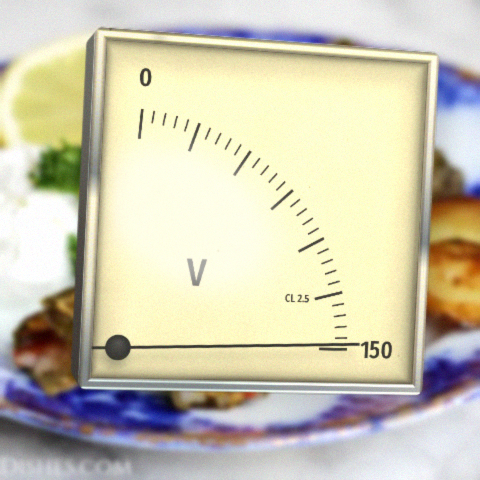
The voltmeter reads 147.5 V
